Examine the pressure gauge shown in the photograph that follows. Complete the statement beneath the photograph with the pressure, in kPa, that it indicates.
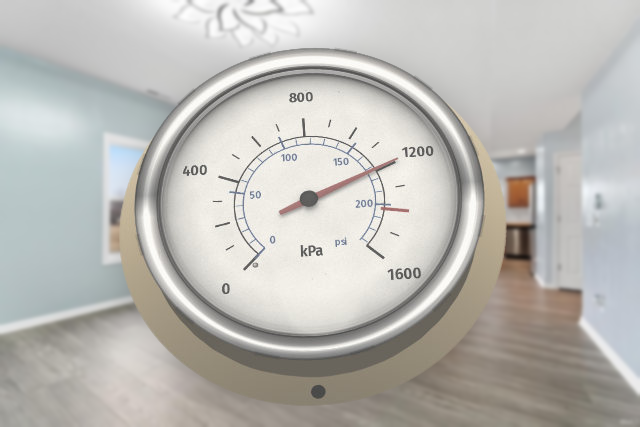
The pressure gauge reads 1200 kPa
